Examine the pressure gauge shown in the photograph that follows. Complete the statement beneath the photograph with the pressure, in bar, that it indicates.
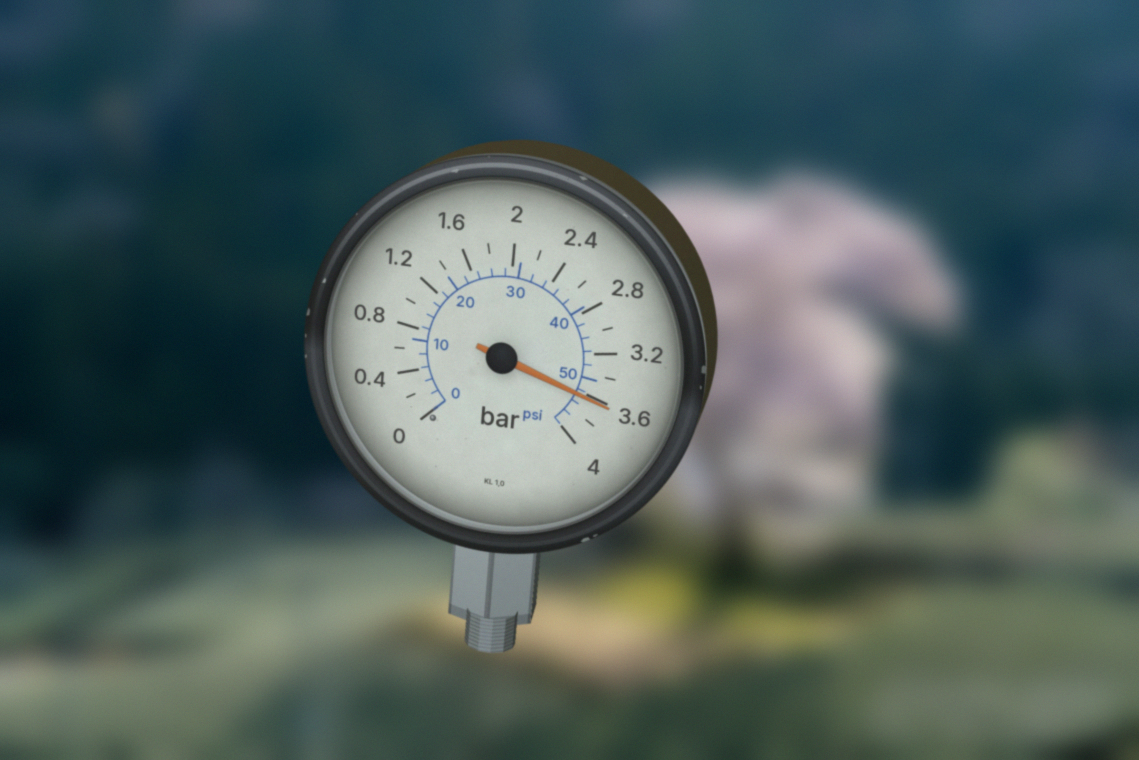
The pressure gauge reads 3.6 bar
